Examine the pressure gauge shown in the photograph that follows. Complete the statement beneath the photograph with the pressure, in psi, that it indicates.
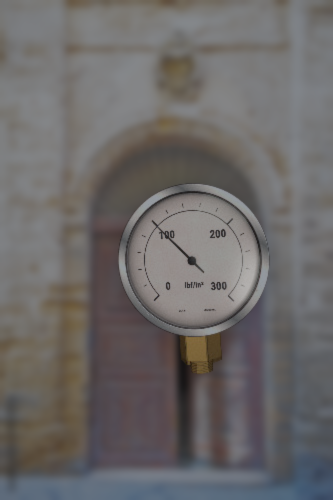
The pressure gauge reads 100 psi
